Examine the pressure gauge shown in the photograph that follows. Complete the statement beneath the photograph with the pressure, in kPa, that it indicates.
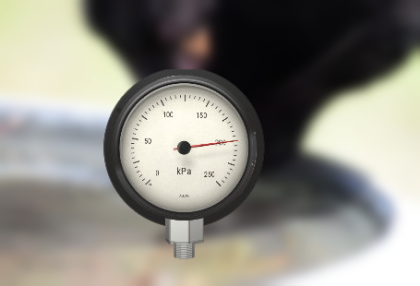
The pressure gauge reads 200 kPa
